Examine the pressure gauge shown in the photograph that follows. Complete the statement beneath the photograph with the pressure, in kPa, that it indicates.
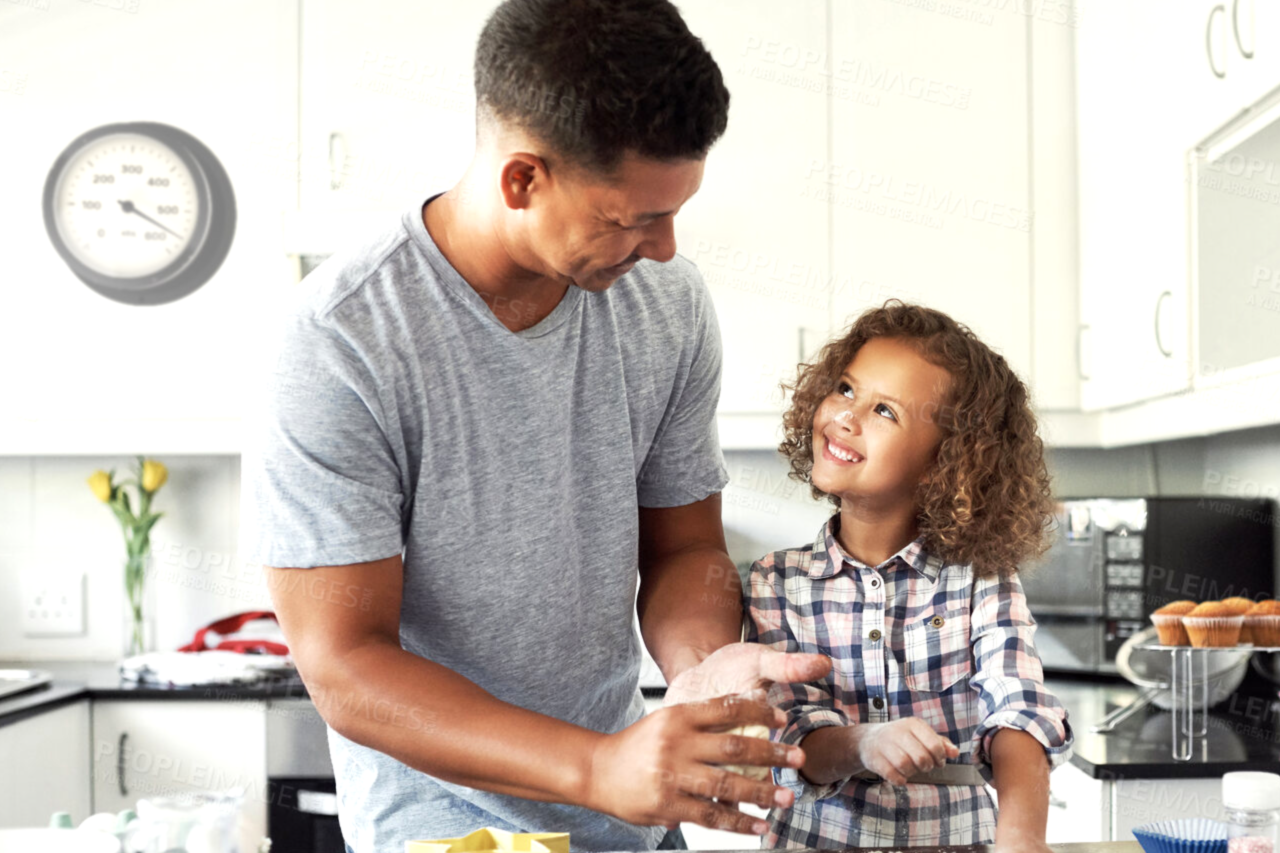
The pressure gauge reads 560 kPa
